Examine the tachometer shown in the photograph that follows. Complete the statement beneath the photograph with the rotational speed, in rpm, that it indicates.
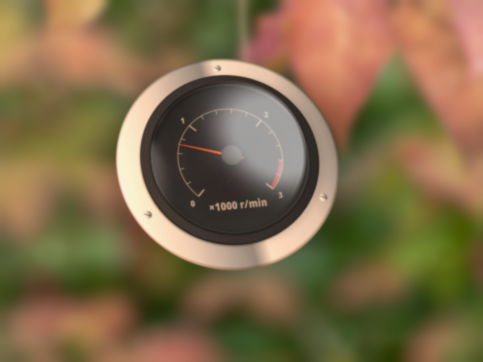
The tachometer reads 700 rpm
